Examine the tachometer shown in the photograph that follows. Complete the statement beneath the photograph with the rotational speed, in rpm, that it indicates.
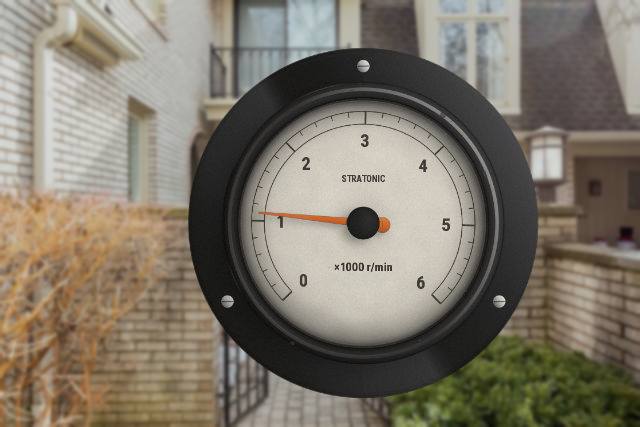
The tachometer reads 1100 rpm
